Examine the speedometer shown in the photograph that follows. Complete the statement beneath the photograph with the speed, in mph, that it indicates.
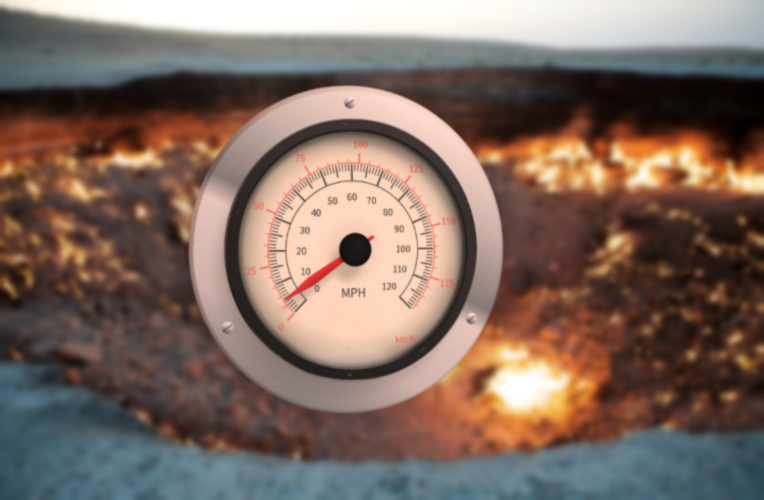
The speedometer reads 5 mph
